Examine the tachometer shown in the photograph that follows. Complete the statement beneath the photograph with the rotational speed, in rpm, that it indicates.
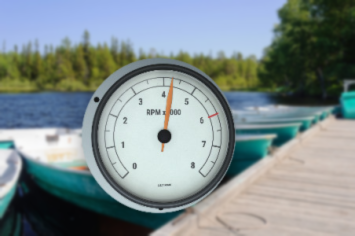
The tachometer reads 4250 rpm
